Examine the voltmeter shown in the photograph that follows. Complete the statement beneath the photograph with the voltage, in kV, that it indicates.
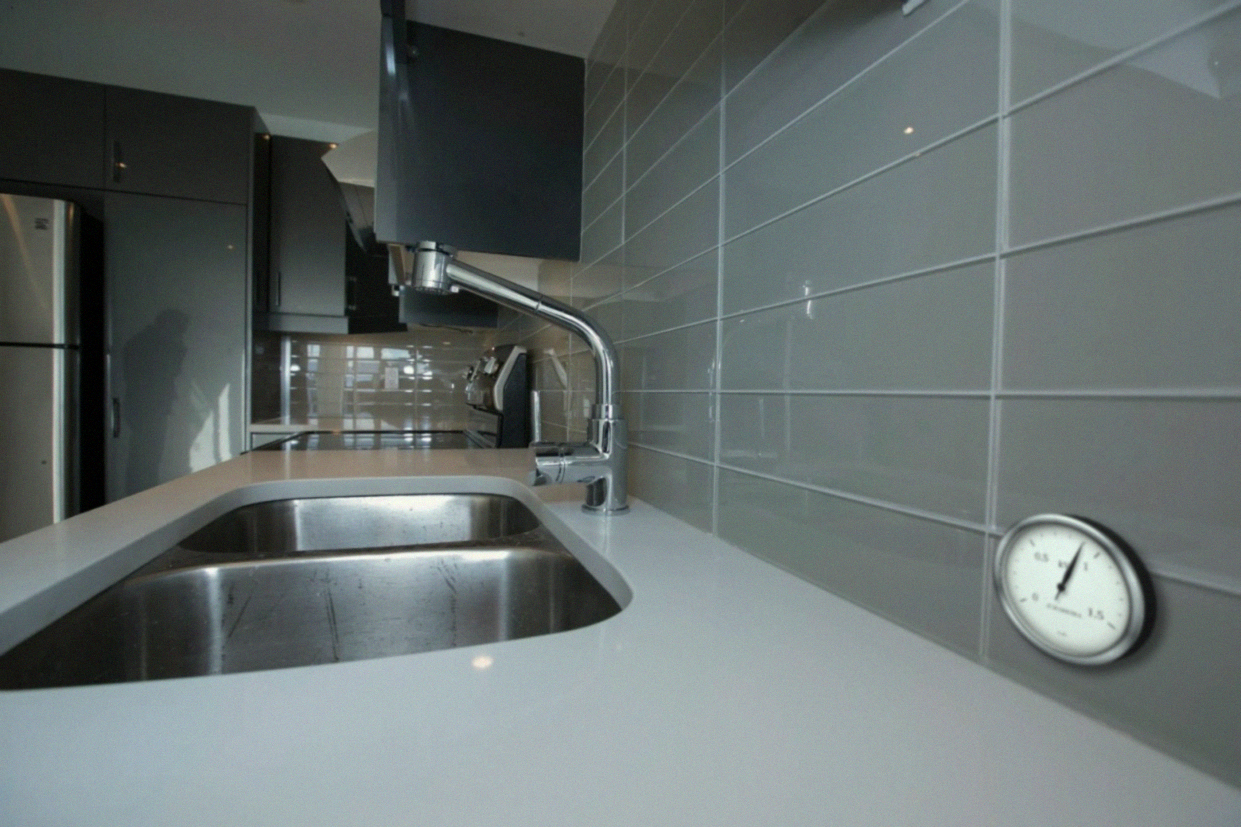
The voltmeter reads 0.9 kV
